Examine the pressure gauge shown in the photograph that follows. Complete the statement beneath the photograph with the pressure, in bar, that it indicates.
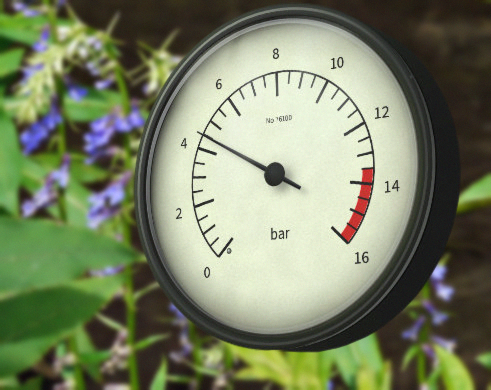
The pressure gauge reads 4.5 bar
